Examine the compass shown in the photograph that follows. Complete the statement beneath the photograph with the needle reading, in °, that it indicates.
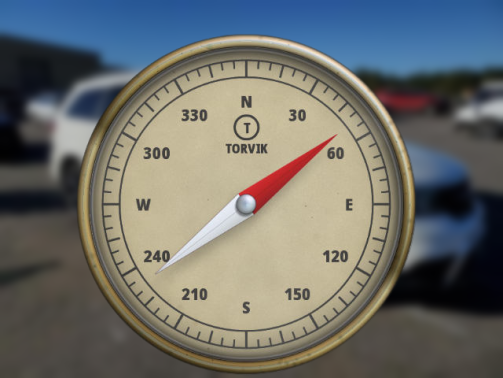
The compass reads 52.5 °
